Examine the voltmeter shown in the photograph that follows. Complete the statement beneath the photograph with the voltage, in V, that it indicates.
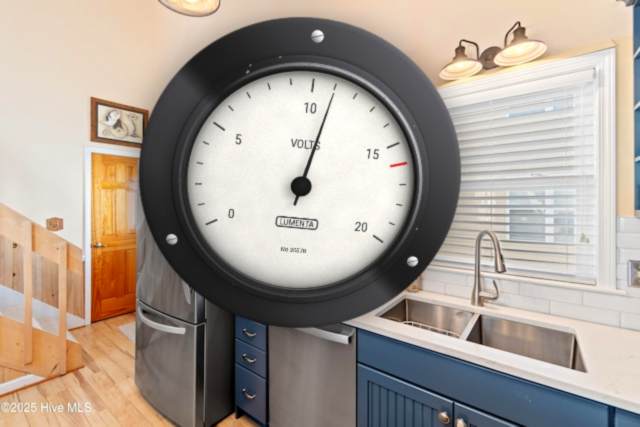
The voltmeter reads 11 V
